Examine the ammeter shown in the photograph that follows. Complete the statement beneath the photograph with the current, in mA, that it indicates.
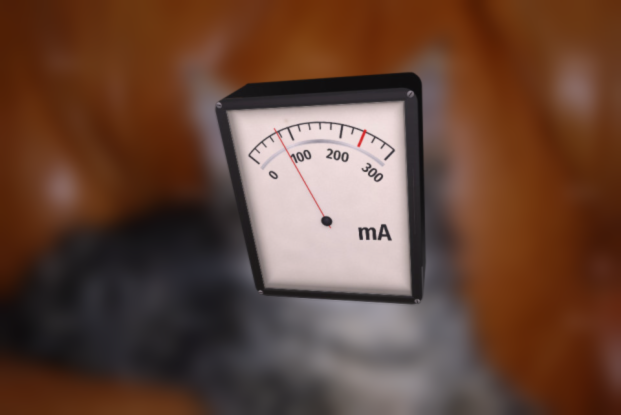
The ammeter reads 80 mA
